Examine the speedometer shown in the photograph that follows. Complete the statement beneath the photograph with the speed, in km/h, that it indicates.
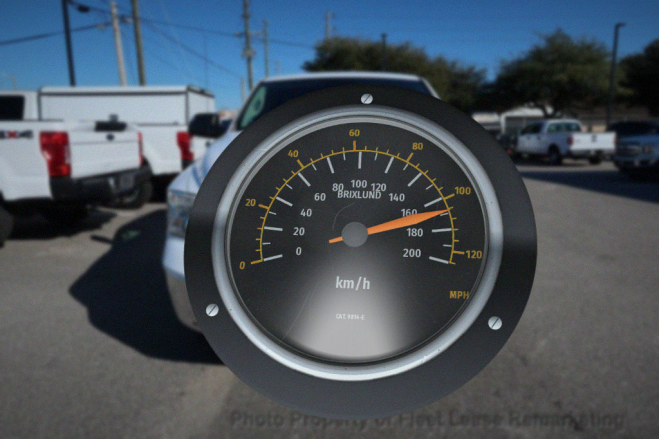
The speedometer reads 170 km/h
